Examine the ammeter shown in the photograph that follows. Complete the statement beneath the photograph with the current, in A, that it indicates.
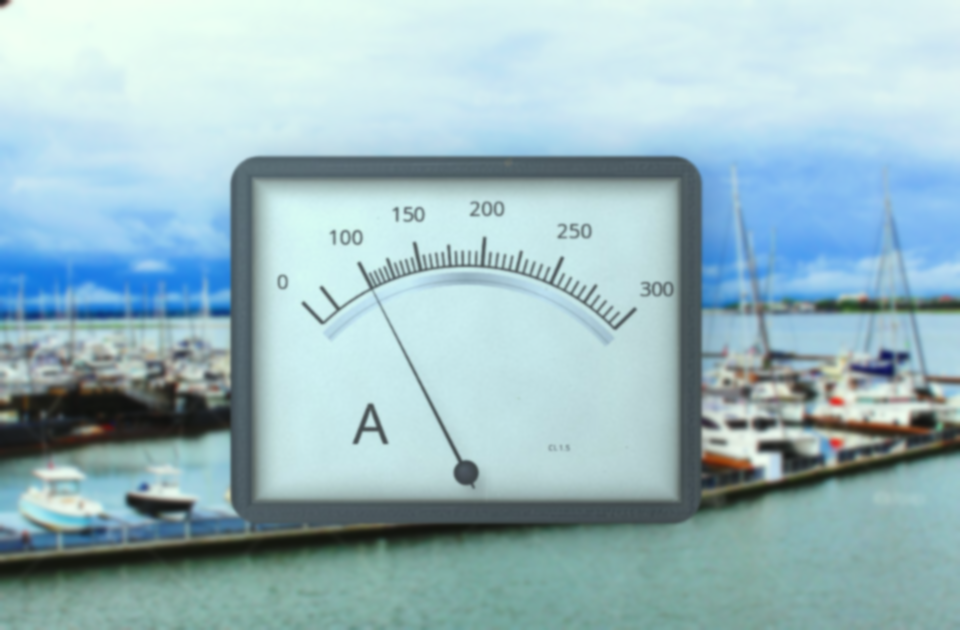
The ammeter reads 100 A
